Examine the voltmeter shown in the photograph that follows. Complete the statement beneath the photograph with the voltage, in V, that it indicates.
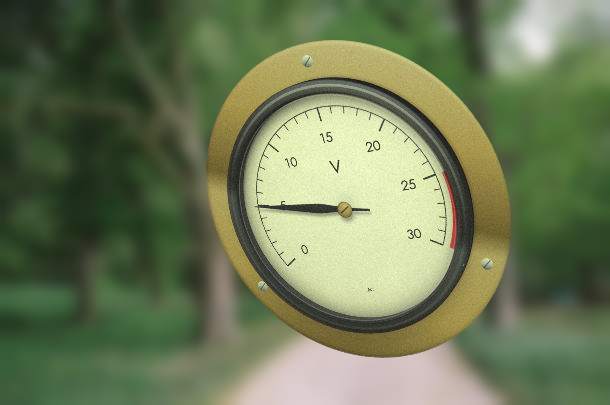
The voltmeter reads 5 V
